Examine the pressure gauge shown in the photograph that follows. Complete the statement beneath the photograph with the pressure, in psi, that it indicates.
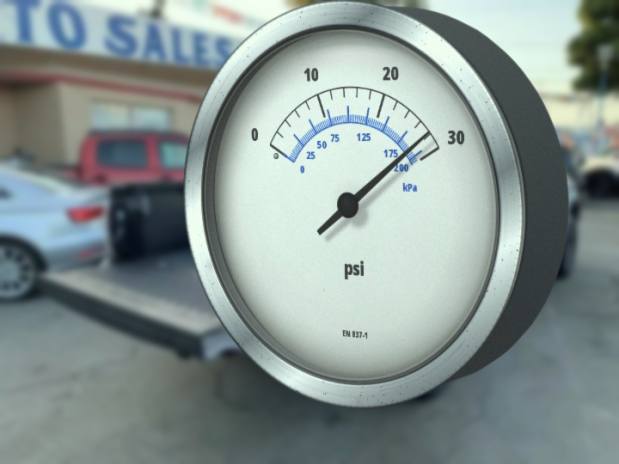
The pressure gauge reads 28 psi
